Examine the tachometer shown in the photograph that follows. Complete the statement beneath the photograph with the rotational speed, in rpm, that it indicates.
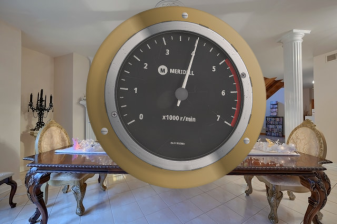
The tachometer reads 4000 rpm
